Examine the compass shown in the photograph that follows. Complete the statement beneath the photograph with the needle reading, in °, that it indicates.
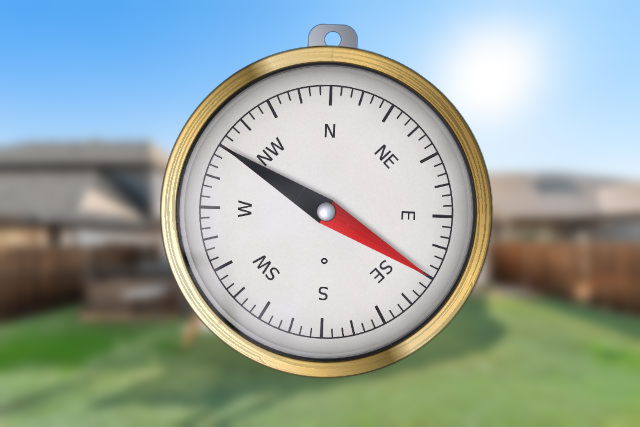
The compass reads 120 °
